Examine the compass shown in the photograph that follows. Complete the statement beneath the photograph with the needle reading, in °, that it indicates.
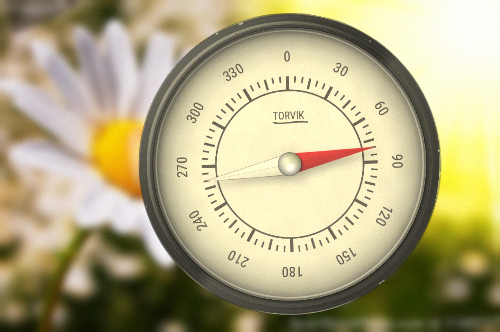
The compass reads 80 °
